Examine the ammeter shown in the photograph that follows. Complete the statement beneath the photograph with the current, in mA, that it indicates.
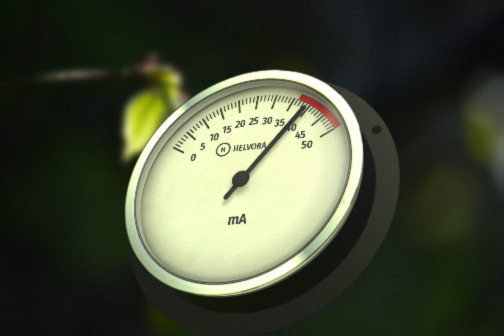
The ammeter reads 40 mA
